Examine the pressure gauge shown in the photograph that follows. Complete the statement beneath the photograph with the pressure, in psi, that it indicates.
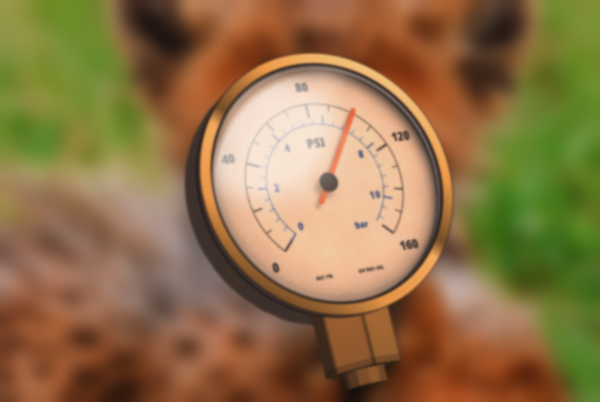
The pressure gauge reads 100 psi
